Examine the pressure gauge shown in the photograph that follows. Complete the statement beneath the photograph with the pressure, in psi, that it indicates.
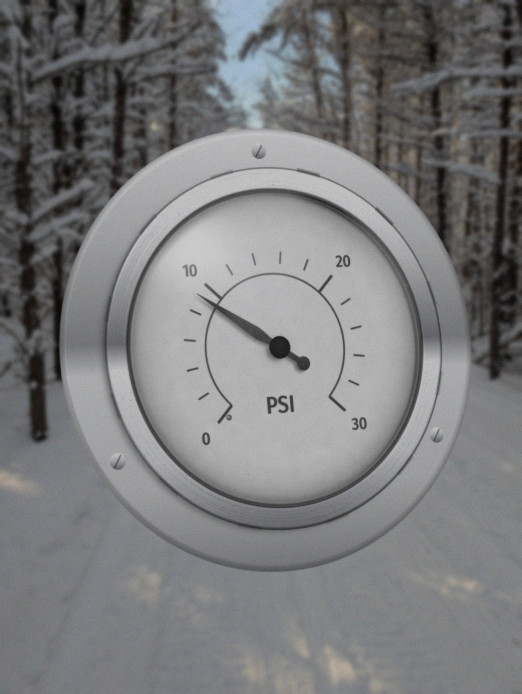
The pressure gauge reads 9 psi
